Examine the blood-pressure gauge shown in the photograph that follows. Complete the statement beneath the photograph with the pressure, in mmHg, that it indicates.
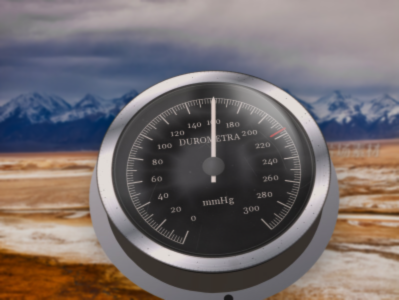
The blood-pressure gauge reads 160 mmHg
